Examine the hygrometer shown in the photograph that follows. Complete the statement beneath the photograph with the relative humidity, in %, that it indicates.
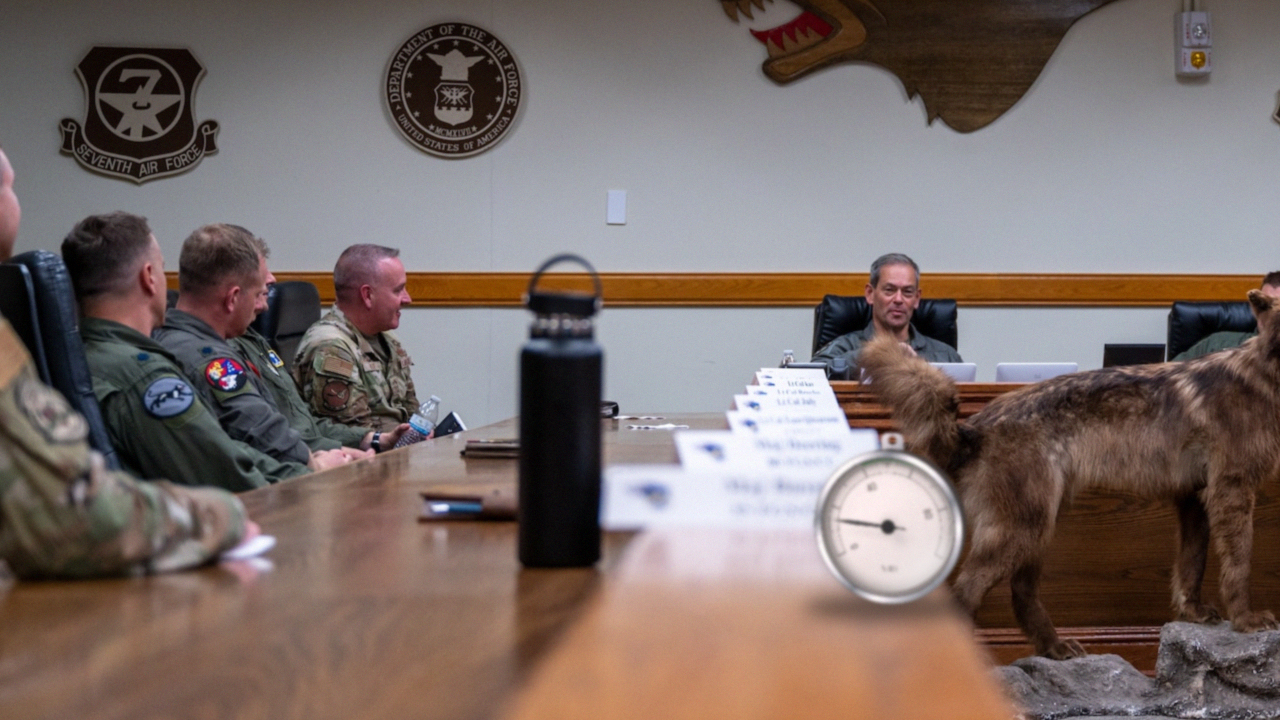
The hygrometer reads 15 %
